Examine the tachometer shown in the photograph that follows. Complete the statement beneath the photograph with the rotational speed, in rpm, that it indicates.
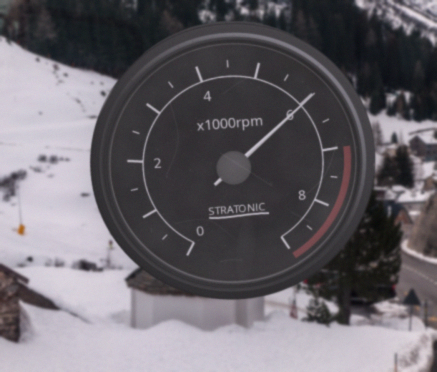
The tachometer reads 6000 rpm
